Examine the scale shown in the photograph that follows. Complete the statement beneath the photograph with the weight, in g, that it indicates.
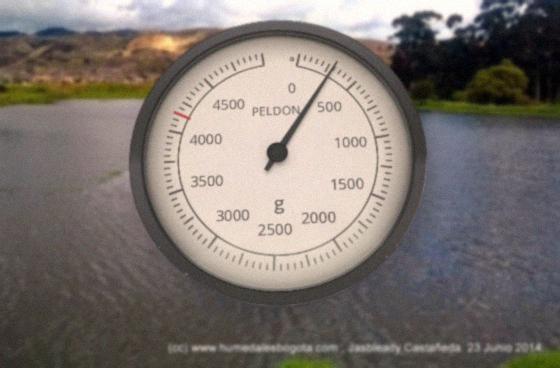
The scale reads 300 g
